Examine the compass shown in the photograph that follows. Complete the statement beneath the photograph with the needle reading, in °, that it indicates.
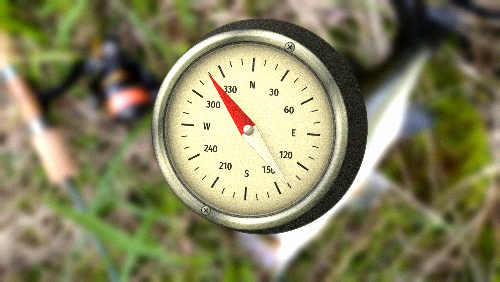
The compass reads 320 °
